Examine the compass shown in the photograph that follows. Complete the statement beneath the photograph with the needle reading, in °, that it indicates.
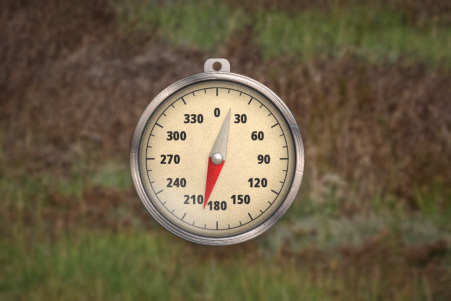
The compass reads 195 °
